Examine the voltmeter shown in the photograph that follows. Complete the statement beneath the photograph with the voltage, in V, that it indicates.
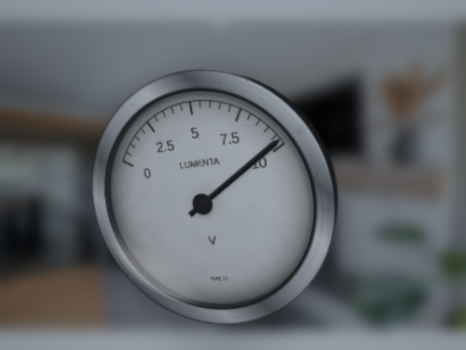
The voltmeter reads 9.75 V
